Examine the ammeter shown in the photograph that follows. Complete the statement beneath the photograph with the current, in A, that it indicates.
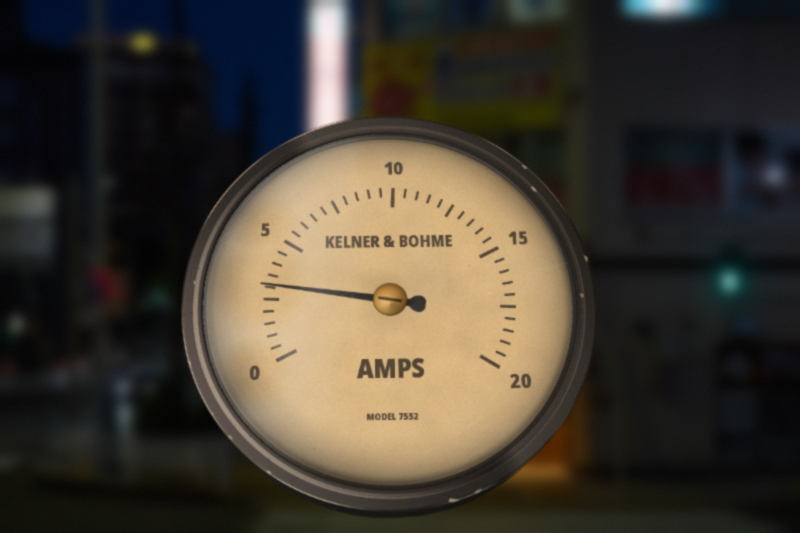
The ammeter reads 3 A
